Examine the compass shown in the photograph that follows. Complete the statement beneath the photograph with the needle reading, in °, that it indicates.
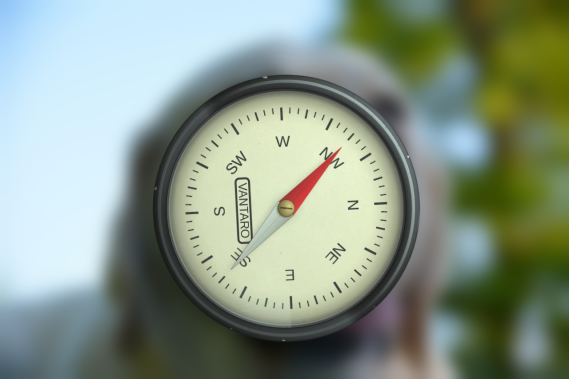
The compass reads 315 °
